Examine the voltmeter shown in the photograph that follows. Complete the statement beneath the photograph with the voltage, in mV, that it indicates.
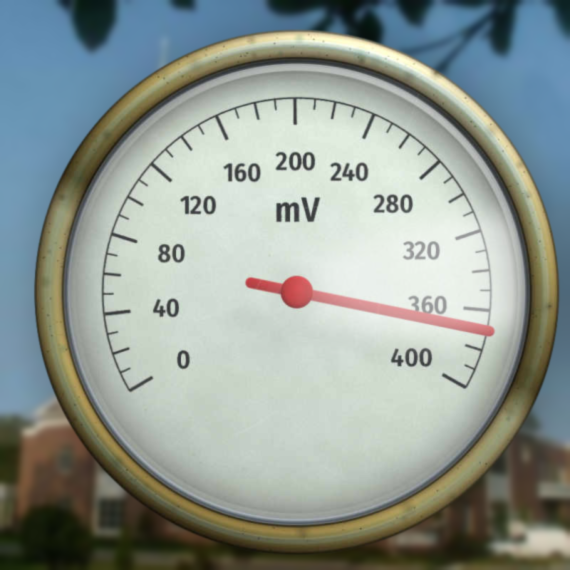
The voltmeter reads 370 mV
